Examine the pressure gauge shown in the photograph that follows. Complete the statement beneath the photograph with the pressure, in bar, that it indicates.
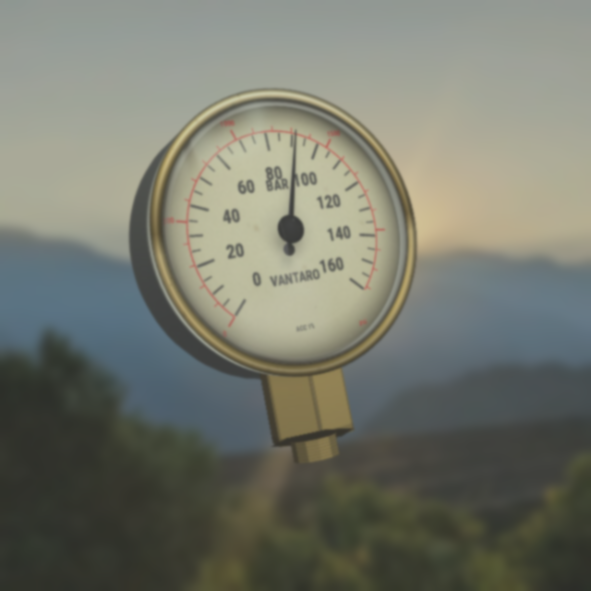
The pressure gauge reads 90 bar
